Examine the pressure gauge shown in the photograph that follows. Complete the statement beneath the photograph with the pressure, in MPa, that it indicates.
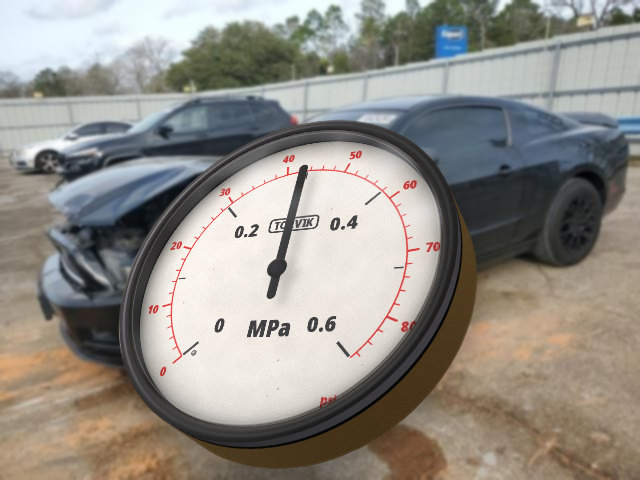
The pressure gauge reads 0.3 MPa
